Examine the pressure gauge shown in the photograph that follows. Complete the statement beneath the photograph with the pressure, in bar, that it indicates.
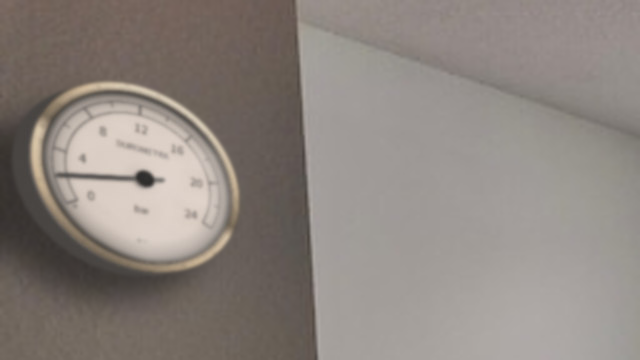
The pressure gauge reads 2 bar
